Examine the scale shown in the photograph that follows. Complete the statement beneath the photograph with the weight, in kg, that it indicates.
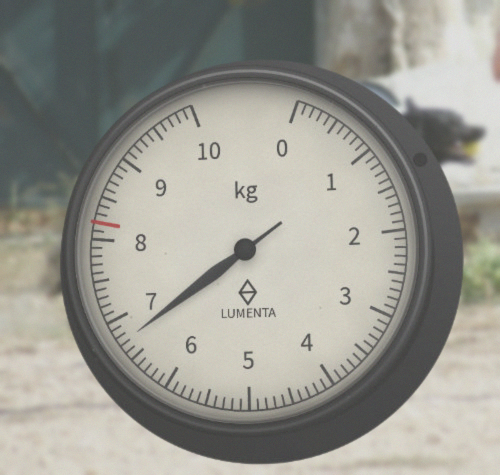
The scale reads 6.7 kg
